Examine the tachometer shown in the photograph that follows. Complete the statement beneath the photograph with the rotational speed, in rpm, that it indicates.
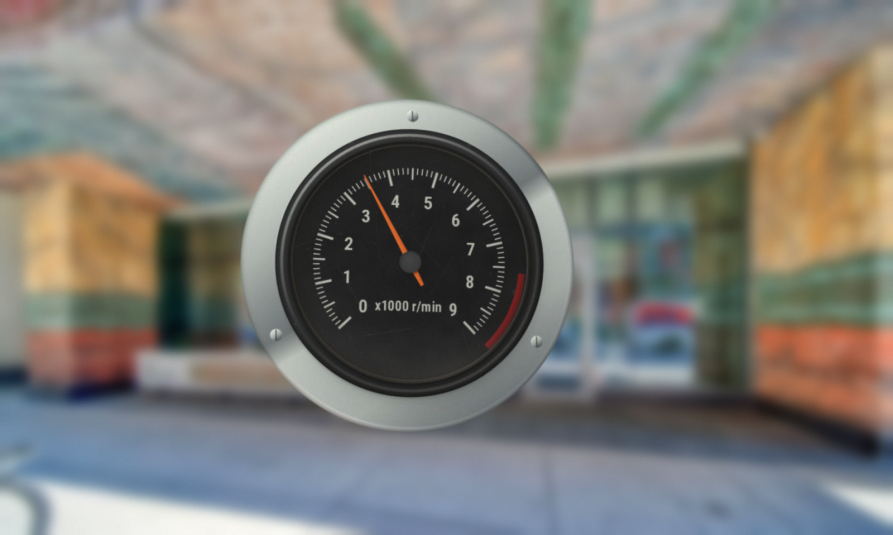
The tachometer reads 3500 rpm
